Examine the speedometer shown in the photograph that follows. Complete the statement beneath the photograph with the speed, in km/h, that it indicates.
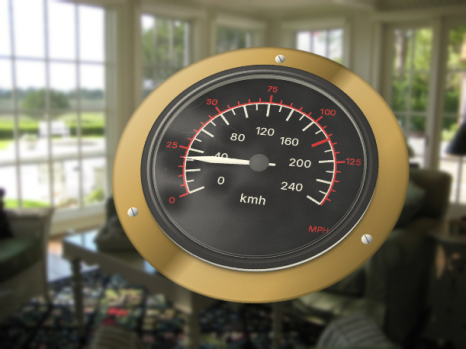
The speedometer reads 30 km/h
